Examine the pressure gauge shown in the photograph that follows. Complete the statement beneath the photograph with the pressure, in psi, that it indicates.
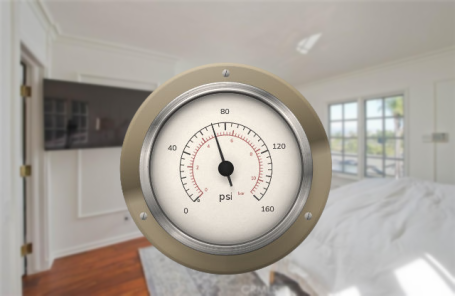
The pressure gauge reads 70 psi
